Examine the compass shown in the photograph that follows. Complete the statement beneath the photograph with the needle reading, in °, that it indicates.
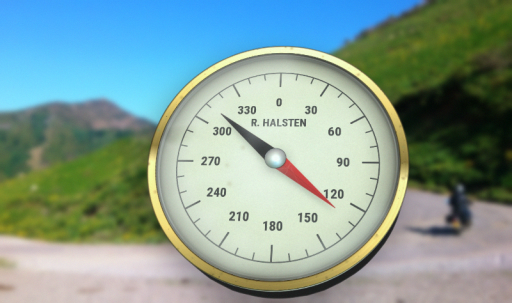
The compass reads 130 °
